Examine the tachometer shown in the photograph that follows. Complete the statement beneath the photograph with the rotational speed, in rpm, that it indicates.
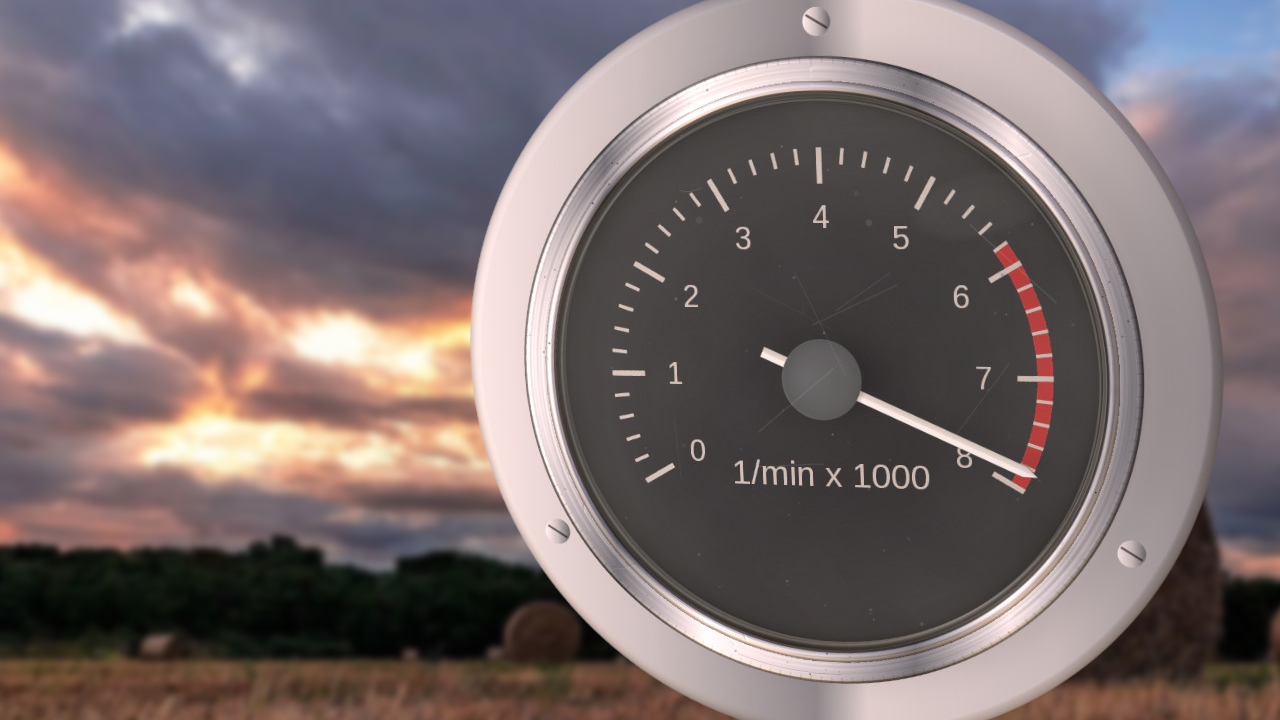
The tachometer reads 7800 rpm
